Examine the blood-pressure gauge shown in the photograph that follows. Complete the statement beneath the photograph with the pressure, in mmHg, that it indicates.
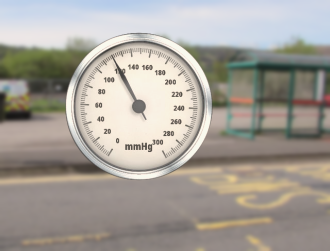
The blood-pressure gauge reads 120 mmHg
